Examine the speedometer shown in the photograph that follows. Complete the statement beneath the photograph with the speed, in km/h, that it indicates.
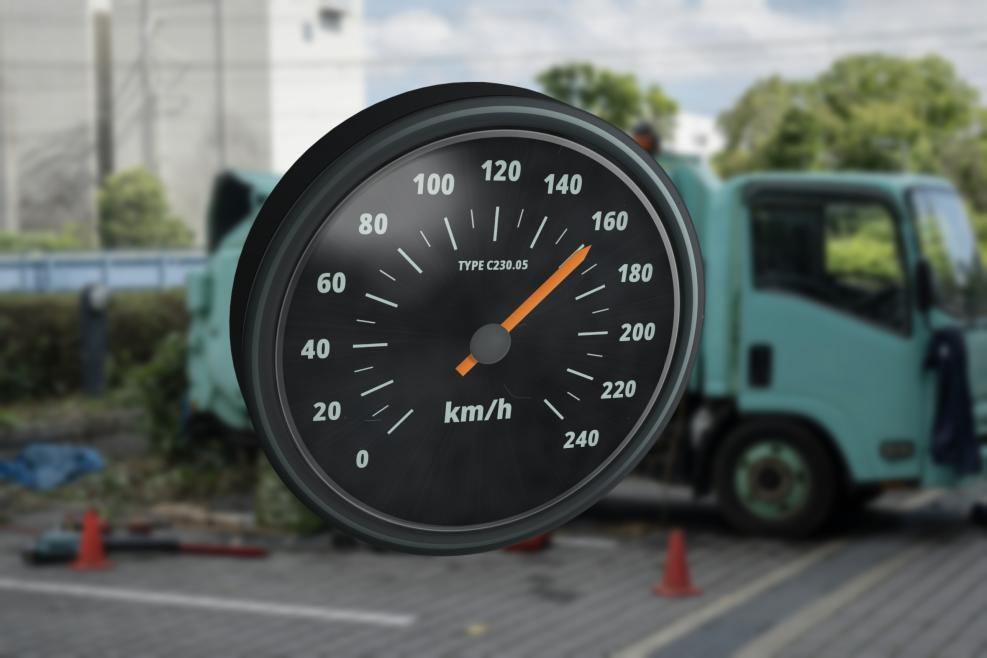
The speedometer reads 160 km/h
